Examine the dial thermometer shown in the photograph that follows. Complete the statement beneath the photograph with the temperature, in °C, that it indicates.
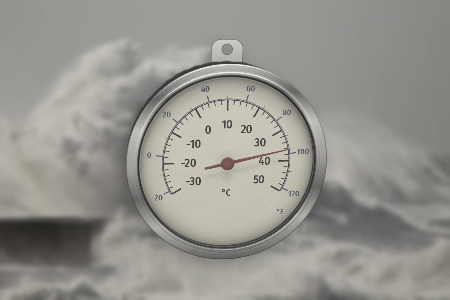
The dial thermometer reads 36 °C
